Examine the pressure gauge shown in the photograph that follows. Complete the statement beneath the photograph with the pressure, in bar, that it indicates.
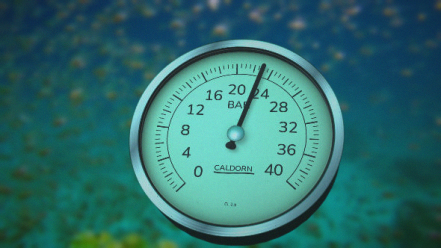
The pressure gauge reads 23 bar
